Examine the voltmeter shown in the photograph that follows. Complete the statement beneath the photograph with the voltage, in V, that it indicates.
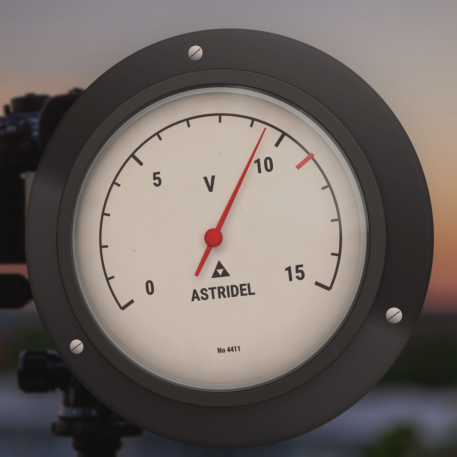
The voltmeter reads 9.5 V
